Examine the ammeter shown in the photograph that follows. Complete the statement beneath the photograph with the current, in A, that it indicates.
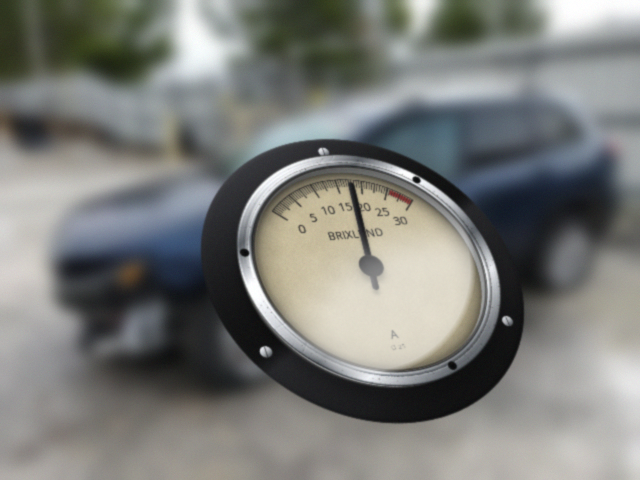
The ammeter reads 17.5 A
